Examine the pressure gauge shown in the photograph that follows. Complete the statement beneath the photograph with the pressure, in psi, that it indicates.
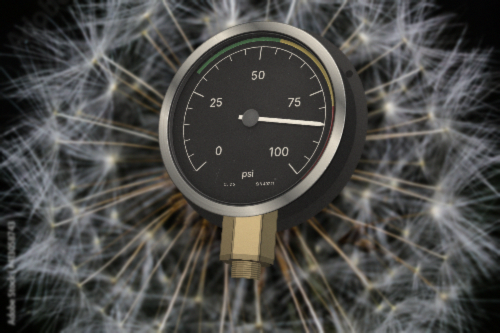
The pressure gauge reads 85 psi
